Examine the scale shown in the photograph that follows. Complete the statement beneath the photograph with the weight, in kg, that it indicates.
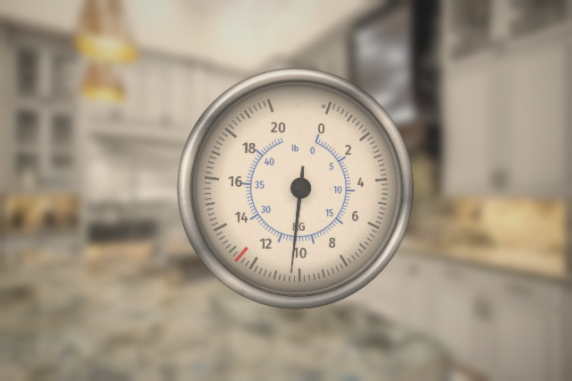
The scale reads 10.4 kg
